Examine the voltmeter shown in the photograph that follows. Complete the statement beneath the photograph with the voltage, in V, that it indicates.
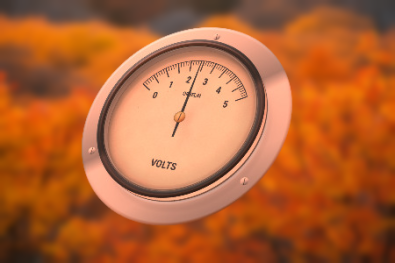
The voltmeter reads 2.5 V
